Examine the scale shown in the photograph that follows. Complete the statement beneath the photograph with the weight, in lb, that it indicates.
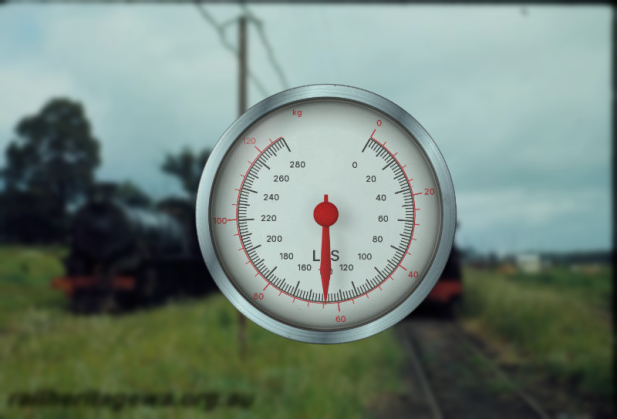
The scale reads 140 lb
